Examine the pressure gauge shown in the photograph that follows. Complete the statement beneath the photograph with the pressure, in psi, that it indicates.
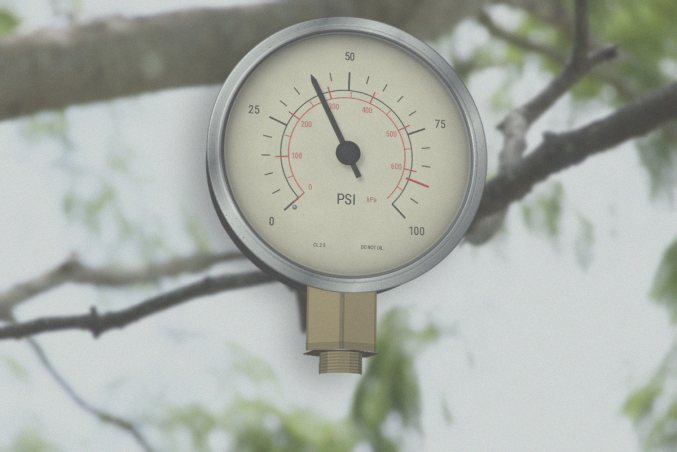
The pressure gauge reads 40 psi
